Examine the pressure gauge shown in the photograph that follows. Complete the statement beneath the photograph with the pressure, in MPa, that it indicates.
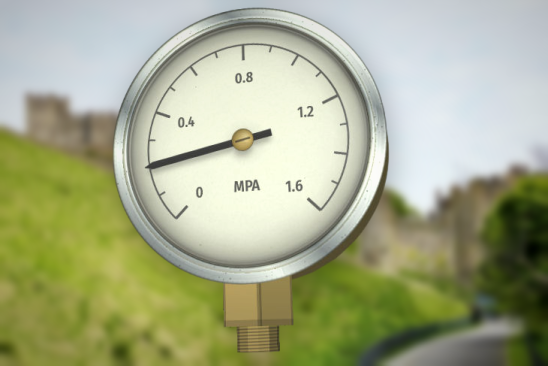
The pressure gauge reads 0.2 MPa
